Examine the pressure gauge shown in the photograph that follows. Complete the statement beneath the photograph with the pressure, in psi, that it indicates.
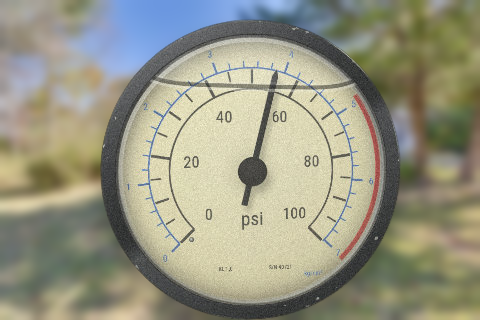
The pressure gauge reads 55 psi
